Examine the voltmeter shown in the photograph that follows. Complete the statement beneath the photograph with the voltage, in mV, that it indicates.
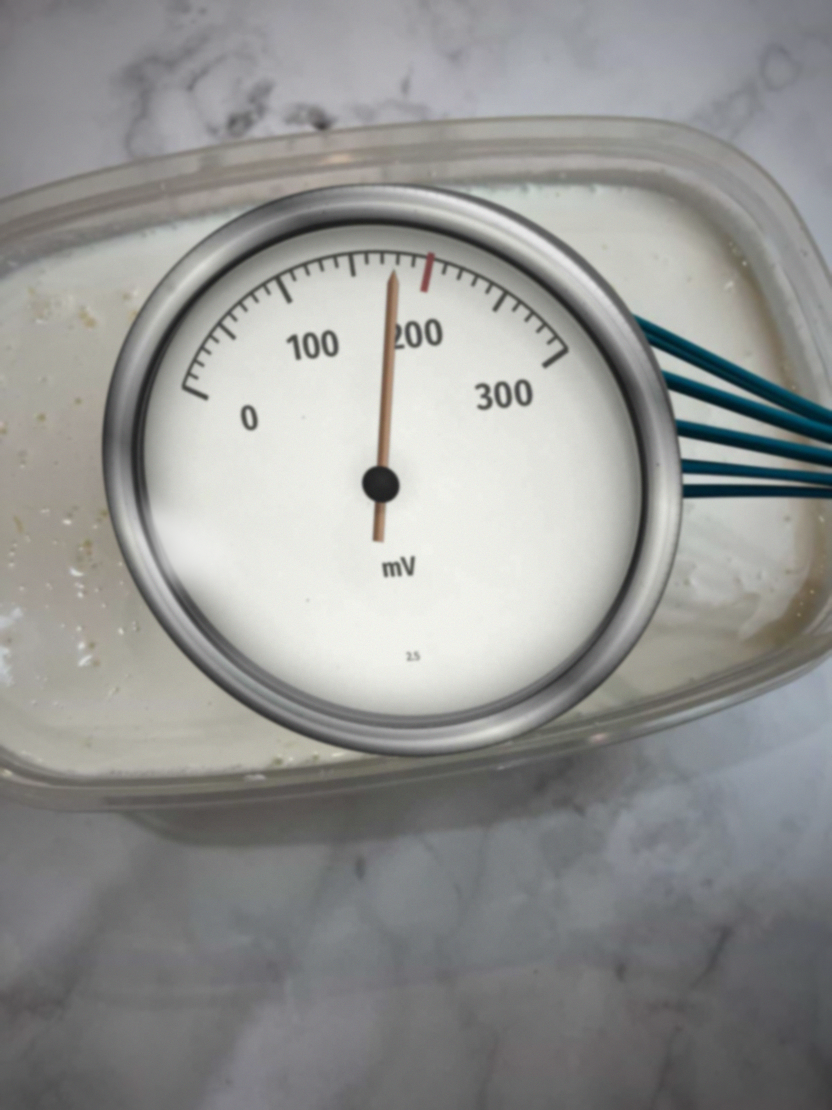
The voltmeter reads 180 mV
